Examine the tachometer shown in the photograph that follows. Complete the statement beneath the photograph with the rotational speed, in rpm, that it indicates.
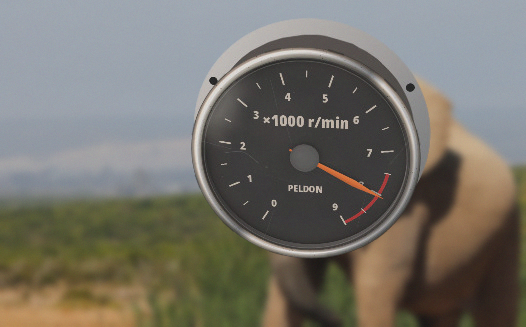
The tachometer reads 8000 rpm
